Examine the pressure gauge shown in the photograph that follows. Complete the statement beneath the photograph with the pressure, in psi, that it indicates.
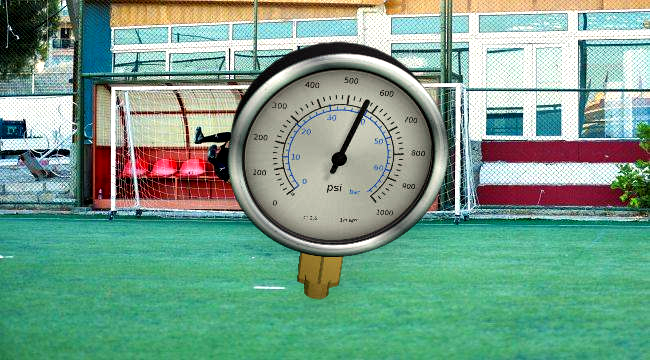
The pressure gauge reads 560 psi
